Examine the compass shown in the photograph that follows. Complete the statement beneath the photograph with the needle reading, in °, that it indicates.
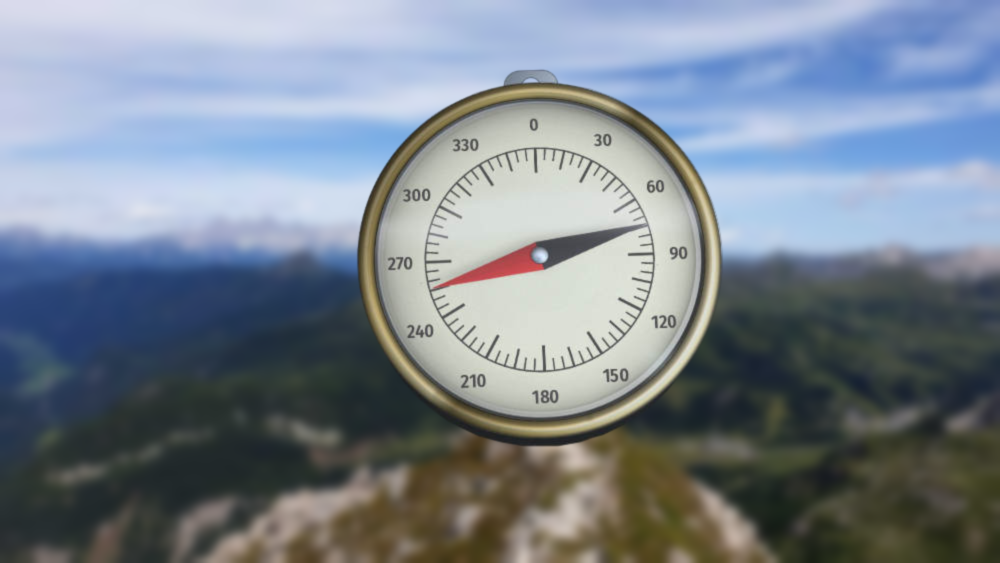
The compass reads 255 °
